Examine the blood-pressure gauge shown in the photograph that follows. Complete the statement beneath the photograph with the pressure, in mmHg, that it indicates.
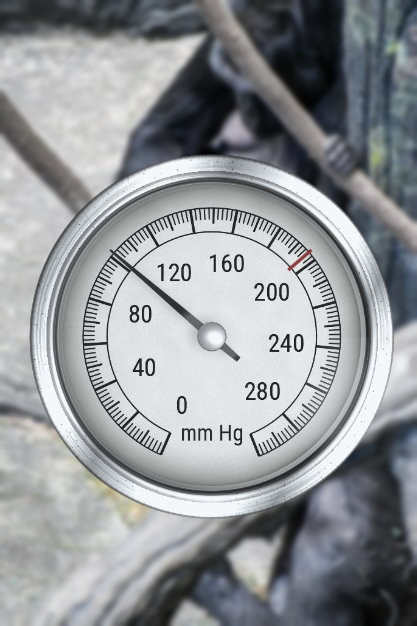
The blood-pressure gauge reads 102 mmHg
